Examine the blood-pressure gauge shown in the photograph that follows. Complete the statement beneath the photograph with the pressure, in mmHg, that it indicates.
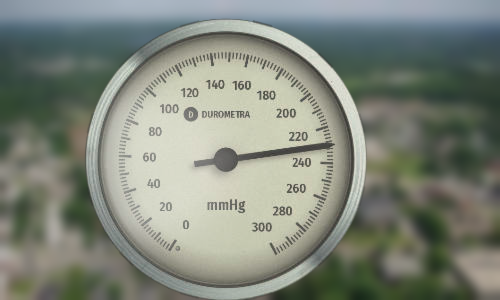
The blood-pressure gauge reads 230 mmHg
